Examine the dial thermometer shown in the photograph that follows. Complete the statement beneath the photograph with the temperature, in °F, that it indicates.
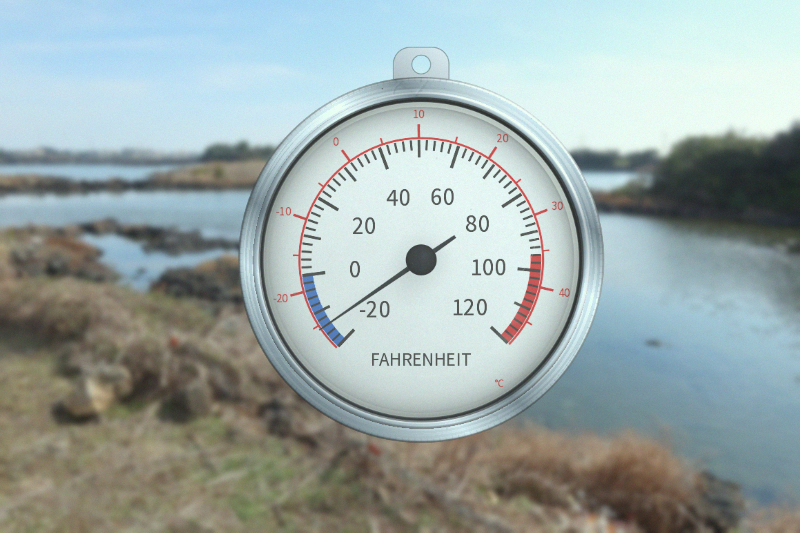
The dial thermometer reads -14 °F
